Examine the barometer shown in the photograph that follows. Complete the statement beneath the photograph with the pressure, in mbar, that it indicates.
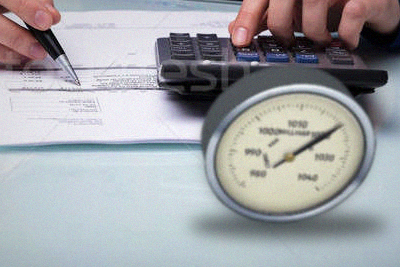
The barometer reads 1020 mbar
